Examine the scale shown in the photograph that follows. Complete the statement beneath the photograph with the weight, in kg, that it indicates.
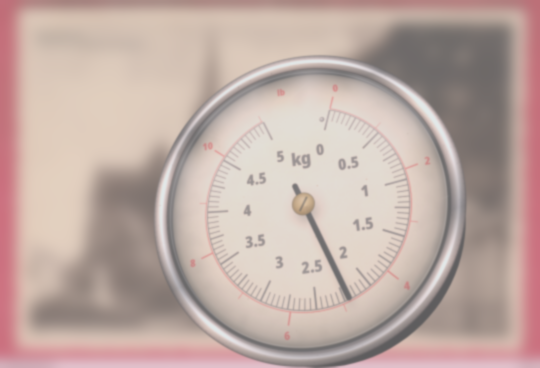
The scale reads 2.2 kg
